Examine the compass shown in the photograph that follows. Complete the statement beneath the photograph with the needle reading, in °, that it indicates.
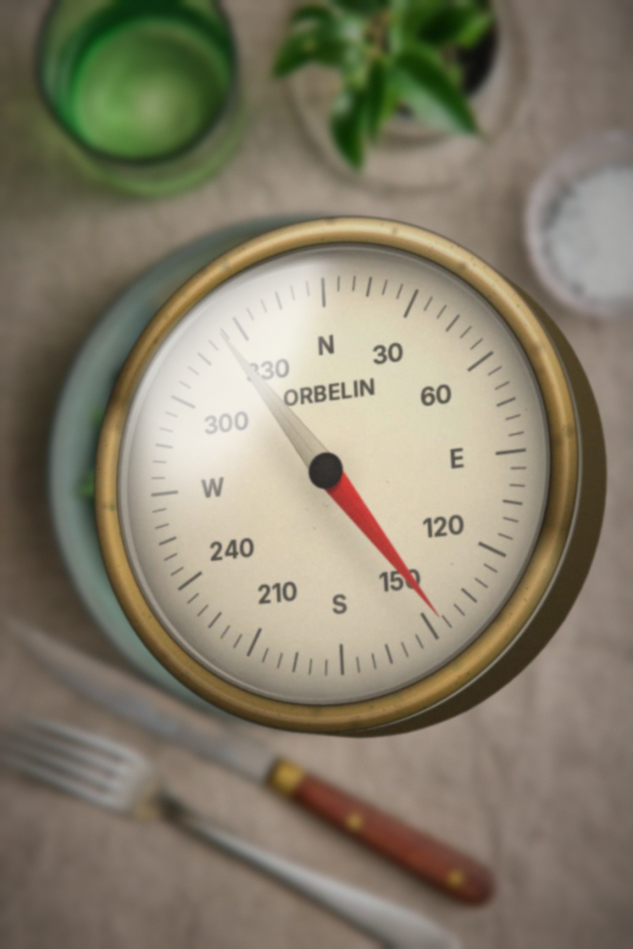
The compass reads 145 °
